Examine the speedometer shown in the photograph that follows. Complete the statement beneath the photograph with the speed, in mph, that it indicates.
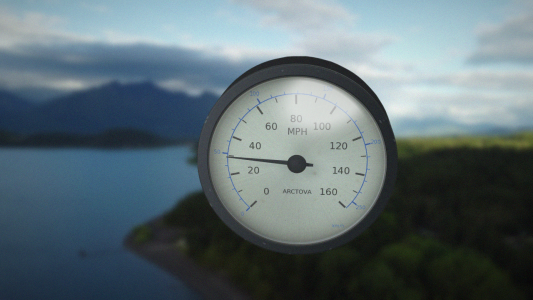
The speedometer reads 30 mph
